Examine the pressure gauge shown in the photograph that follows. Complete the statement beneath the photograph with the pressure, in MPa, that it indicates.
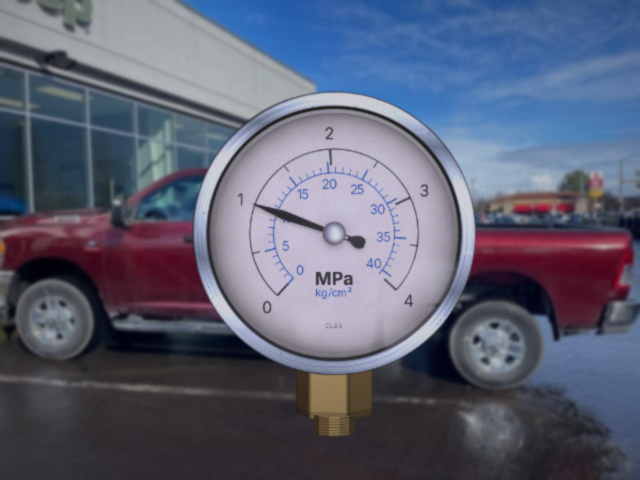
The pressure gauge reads 1 MPa
